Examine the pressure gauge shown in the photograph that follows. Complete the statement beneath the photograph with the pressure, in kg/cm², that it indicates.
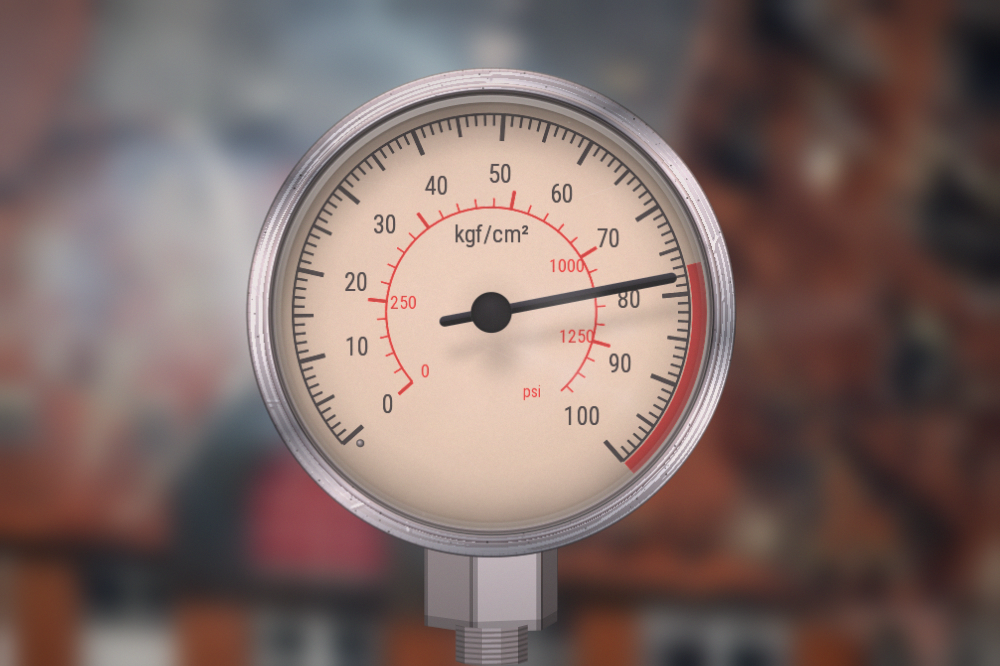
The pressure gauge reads 78 kg/cm²
